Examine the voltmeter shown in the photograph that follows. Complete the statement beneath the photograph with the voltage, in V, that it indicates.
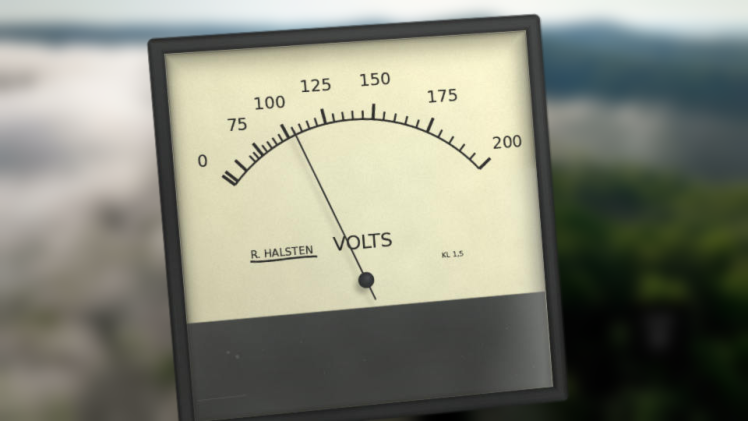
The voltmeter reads 105 V
